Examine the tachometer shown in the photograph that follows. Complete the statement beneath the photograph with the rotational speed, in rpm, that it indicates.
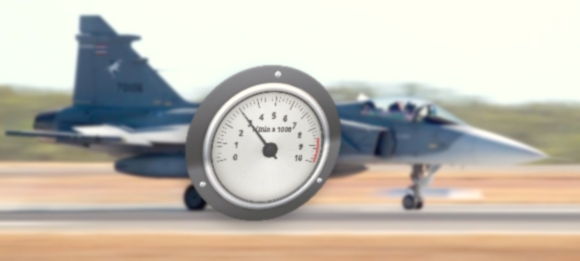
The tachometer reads 3000 rpm
